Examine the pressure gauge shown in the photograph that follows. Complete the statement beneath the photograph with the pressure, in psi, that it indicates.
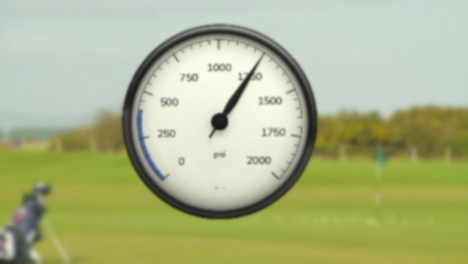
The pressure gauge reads 1250 psi
